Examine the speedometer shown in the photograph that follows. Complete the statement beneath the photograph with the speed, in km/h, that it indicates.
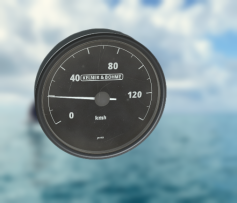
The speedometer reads 20 km/h
